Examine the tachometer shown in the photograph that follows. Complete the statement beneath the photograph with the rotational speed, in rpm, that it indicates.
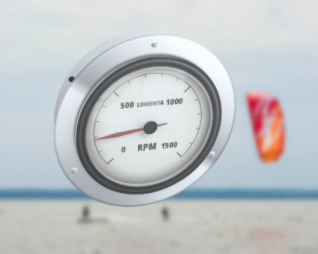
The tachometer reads 200 rpm
